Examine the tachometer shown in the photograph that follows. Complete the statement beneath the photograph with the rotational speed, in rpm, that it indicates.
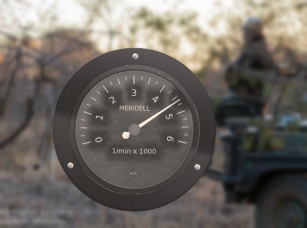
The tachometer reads 4625 rpm
